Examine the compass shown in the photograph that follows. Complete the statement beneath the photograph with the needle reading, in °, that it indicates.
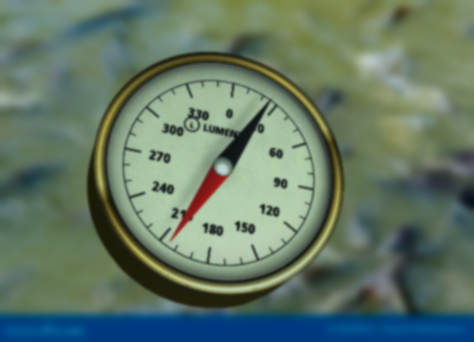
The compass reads 205 °
